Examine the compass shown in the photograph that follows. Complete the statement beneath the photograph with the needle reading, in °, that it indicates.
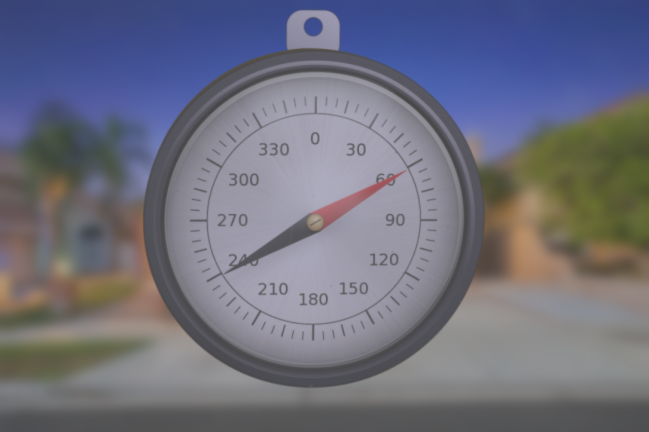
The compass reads 60 °
